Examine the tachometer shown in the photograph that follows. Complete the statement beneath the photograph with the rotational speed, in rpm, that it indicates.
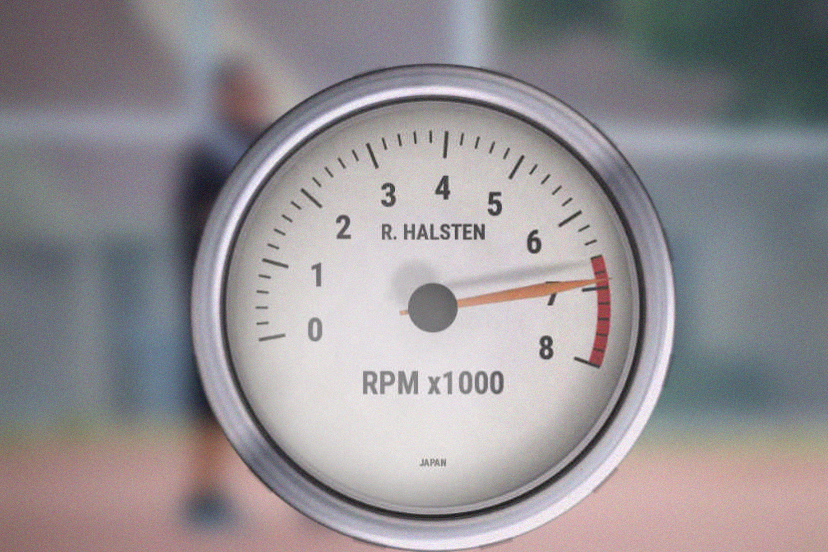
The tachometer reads 6900 rpm
